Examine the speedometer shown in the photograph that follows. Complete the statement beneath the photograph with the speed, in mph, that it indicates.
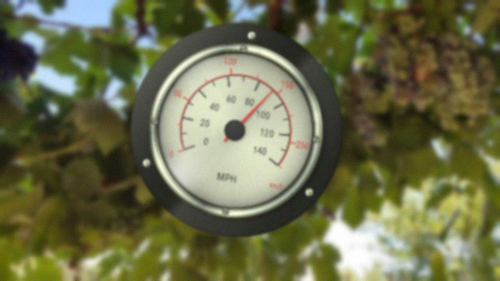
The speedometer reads 90 mph
